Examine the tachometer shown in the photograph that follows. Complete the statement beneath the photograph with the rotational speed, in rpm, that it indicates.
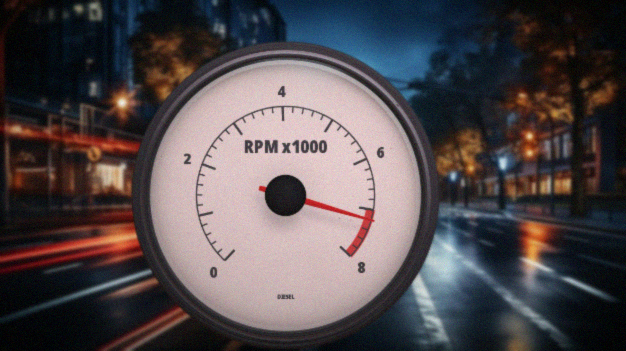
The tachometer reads 7200 rpm
